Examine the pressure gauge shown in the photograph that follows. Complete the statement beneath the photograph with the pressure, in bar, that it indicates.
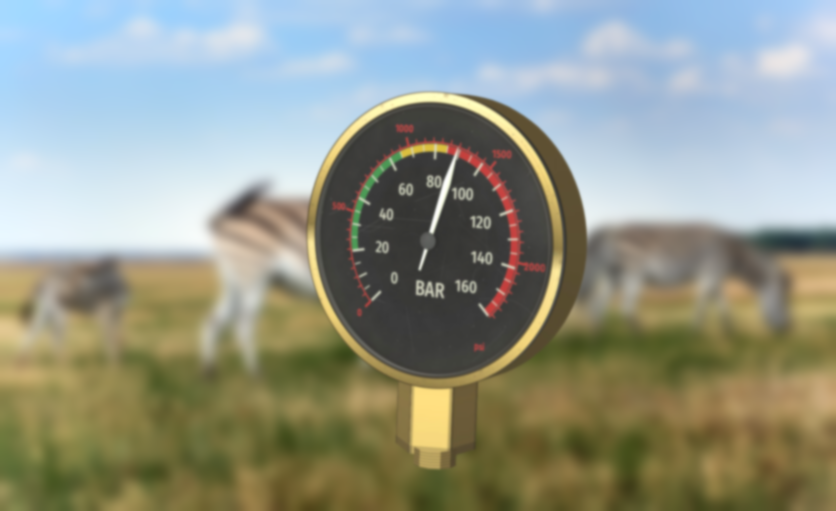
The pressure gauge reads 90 bar
